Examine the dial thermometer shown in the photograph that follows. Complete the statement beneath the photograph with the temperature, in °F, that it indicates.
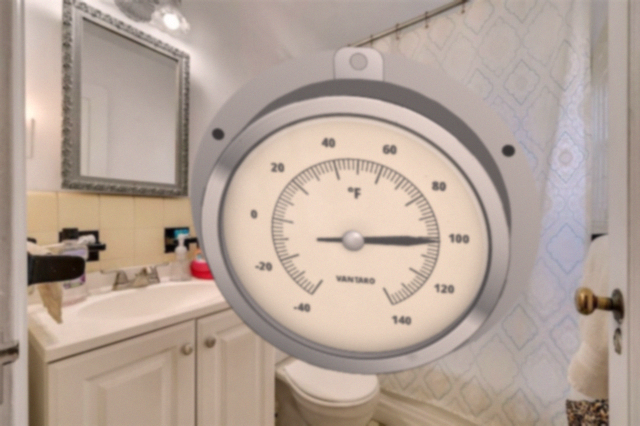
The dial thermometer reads 100 °F
